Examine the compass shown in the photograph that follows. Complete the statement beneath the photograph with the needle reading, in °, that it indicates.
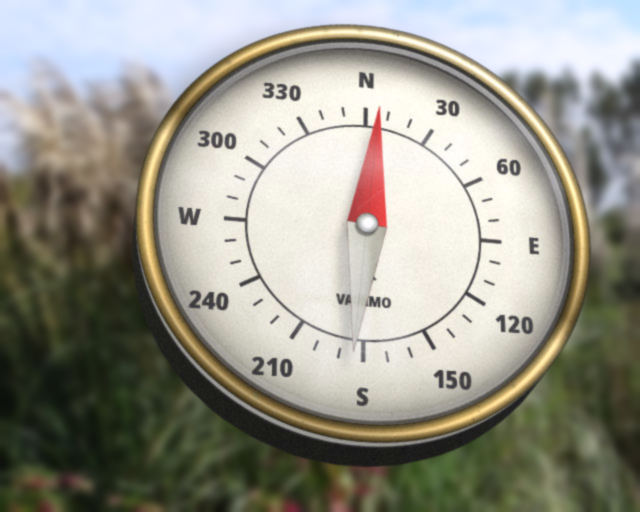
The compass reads 5 °
